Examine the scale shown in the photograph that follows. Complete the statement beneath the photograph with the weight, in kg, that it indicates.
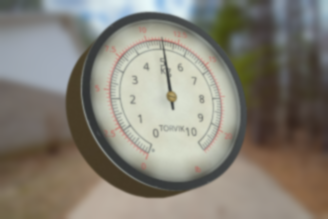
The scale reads 5 kg
